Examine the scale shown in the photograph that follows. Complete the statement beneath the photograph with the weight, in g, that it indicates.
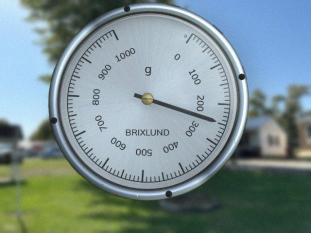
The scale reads 250 g
